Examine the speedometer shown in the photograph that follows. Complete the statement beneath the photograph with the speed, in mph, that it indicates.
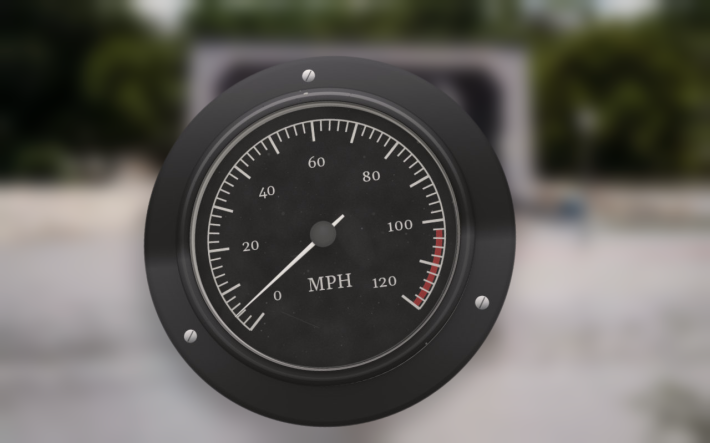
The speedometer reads 4 mph
